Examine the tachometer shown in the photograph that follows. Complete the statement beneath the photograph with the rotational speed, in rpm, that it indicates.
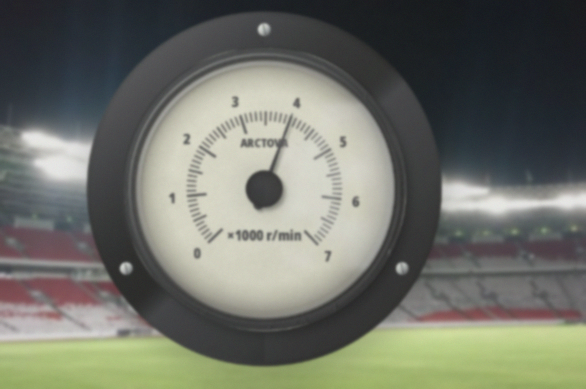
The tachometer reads 4000 rpm
